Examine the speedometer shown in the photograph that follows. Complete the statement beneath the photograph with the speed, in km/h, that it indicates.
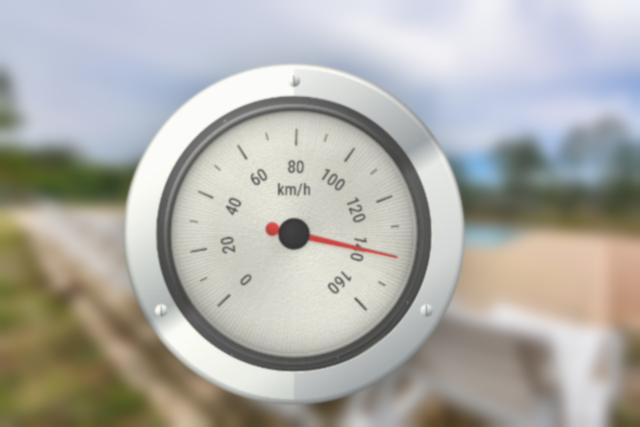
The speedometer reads 140 km/h
